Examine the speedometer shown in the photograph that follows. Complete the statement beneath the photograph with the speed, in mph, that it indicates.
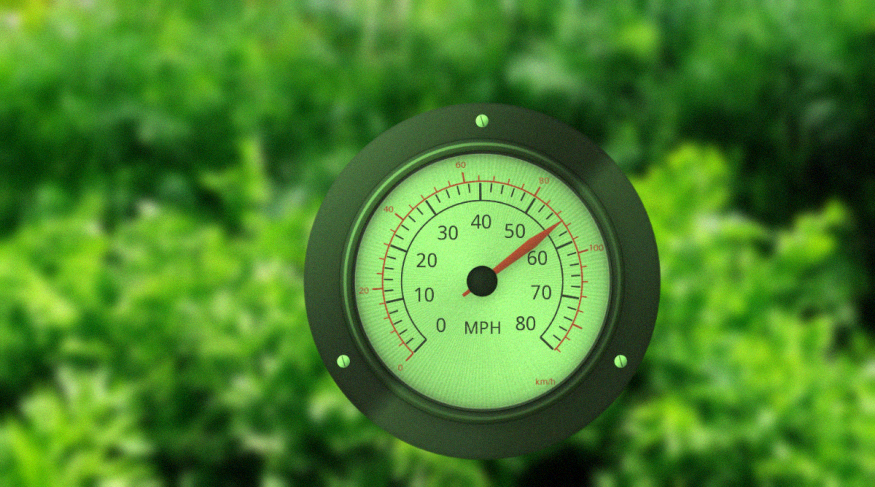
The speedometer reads 56 mph
